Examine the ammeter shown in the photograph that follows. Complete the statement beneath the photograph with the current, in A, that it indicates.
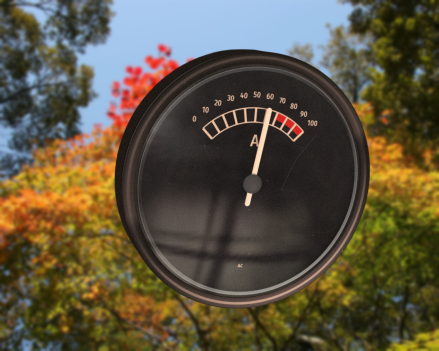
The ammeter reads 60 A
